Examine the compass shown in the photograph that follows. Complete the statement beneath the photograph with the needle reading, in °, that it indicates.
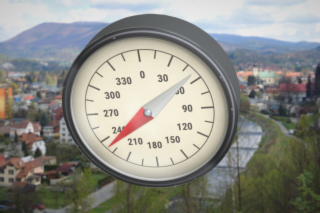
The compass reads 232.5 °
